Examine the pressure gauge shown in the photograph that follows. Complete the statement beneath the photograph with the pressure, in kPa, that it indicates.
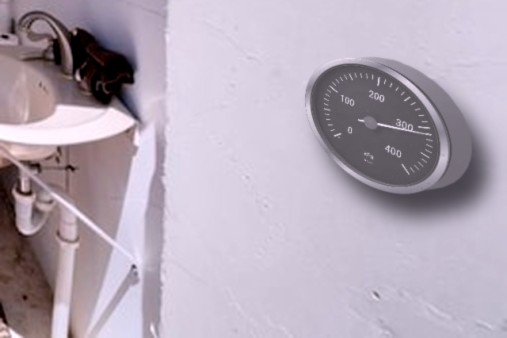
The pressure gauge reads 310 kPa
